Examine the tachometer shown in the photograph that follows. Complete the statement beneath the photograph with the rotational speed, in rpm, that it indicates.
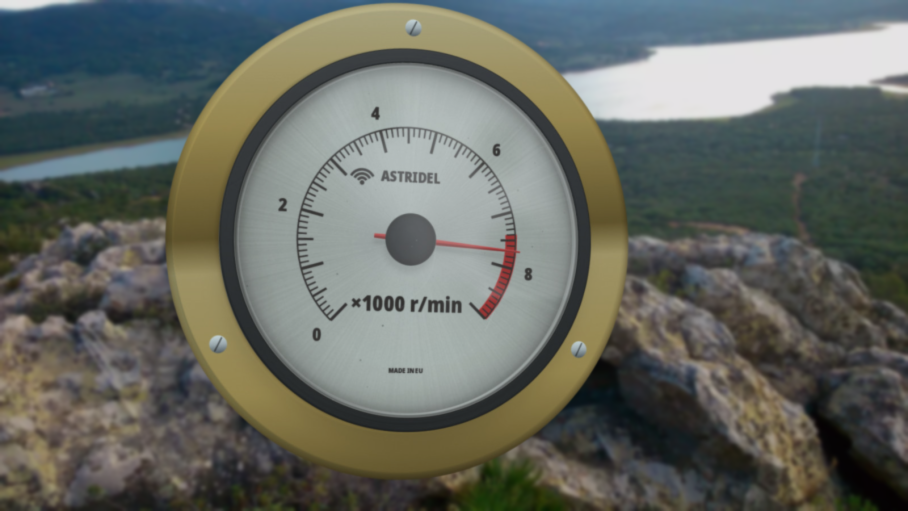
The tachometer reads 7700 rpm
